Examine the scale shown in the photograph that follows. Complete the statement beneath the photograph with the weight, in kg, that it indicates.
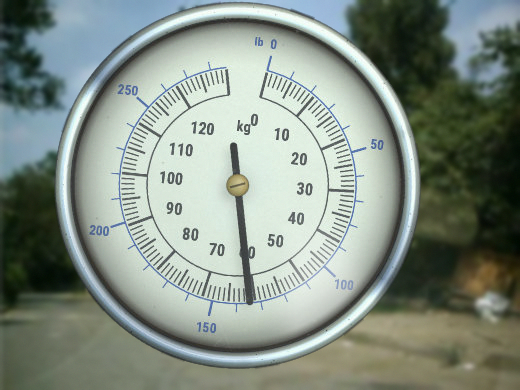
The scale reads 61 kg
